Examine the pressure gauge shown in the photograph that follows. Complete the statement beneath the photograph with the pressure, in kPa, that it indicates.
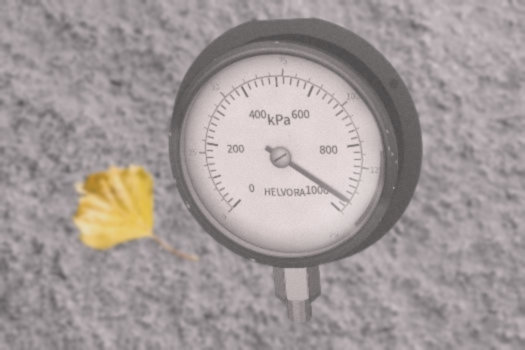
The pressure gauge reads 960 kPa
